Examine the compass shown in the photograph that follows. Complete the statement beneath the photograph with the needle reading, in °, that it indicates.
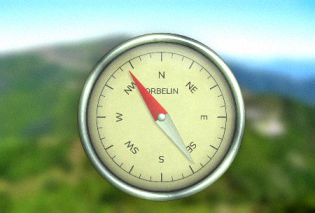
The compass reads 325 °
